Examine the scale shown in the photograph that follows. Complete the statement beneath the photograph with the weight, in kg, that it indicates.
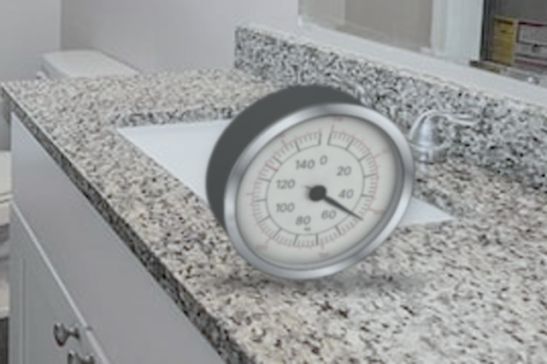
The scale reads 50 kg
